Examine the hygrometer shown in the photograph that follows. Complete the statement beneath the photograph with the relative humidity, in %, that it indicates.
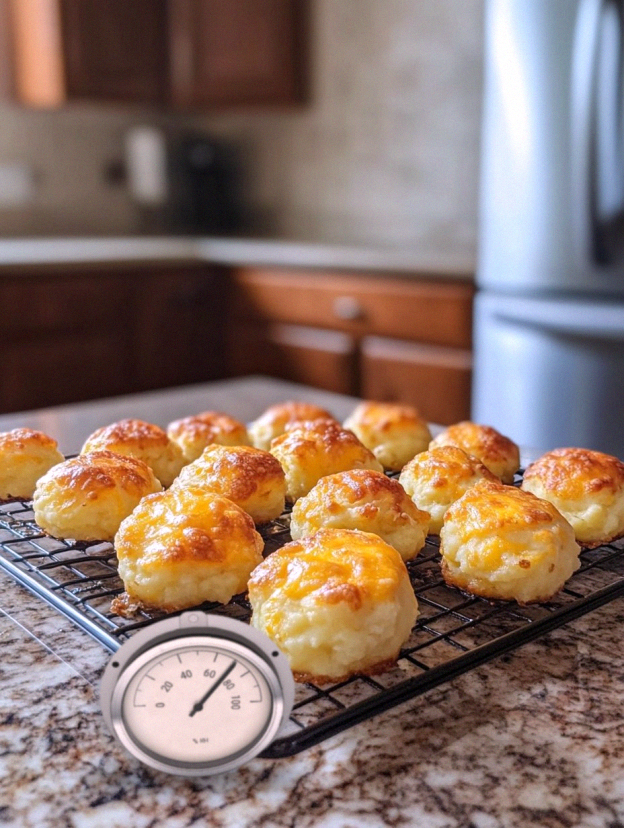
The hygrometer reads 70 %
